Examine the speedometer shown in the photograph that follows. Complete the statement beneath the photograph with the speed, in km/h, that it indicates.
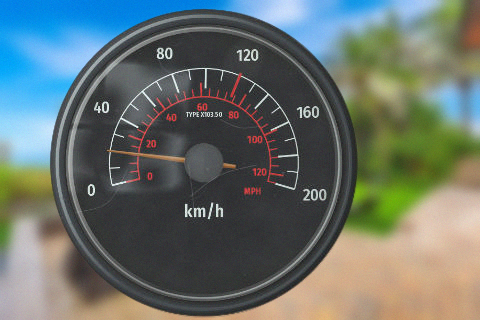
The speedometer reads 20 km/h
